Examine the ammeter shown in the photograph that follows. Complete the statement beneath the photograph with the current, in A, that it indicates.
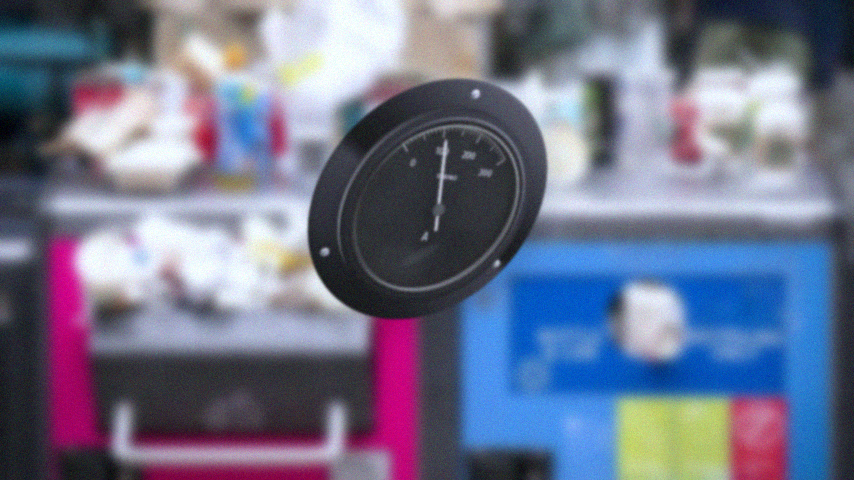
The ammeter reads 100 A
